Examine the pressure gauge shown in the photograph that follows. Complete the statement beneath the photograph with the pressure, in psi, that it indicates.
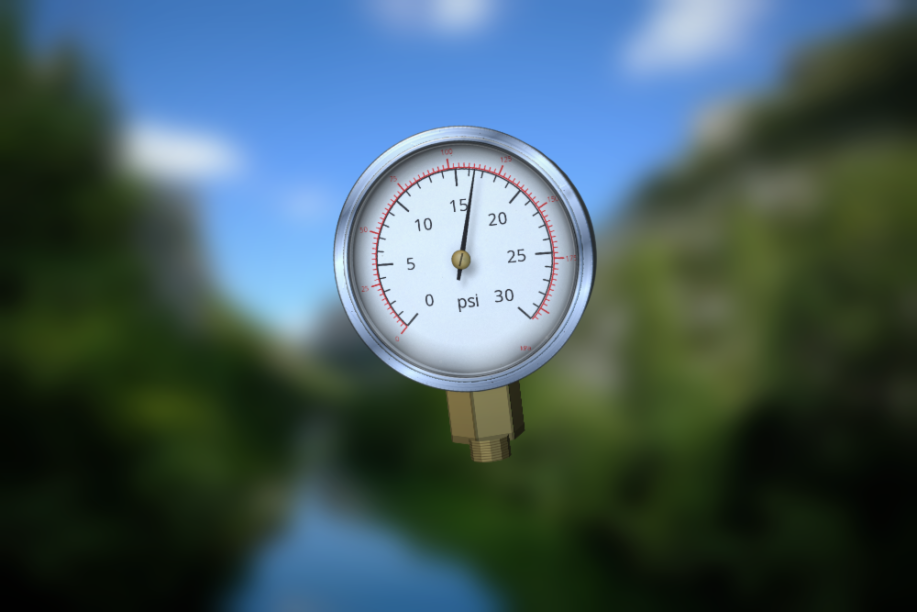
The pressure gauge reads 16.5 psi
